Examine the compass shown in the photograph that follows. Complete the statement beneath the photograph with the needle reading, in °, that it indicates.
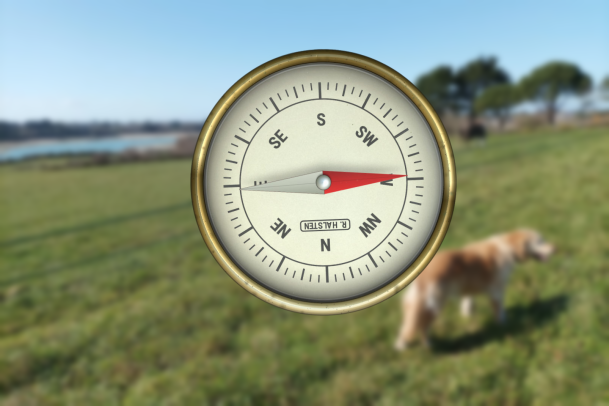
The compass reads 267.5 °
